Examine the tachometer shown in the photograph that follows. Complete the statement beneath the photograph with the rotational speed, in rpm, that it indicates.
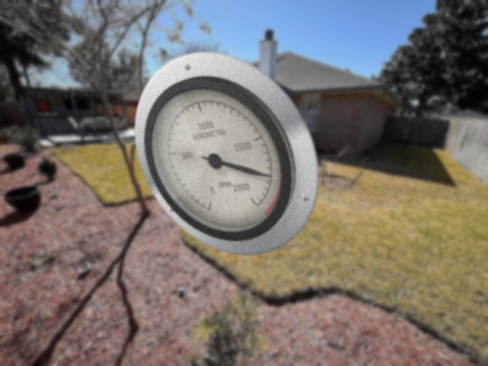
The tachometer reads 1750 rpm
